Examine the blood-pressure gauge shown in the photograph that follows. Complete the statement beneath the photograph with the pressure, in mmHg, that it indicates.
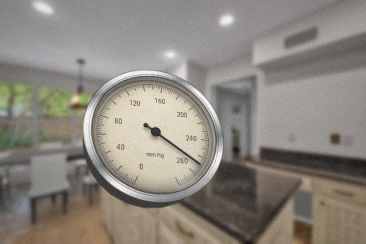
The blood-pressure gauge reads 270 mmHg
